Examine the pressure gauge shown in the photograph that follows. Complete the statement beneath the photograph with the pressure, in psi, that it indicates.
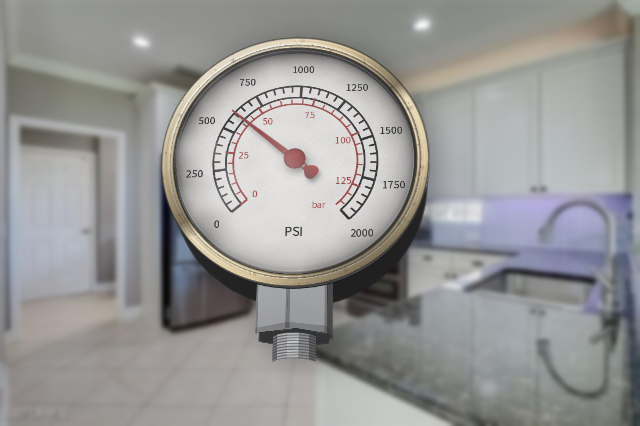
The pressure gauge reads 600 psi
